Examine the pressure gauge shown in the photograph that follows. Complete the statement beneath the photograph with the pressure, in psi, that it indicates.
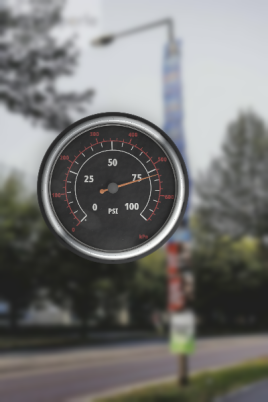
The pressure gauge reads 77.5 psi
